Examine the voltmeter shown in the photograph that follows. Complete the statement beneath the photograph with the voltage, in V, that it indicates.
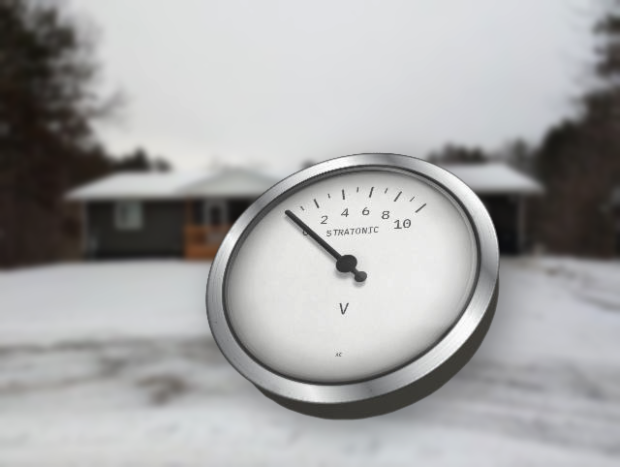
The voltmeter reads 0 V
